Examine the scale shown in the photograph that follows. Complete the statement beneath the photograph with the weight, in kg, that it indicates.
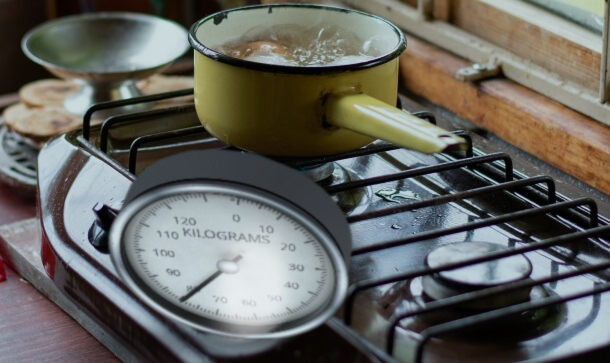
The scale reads 80 kg
